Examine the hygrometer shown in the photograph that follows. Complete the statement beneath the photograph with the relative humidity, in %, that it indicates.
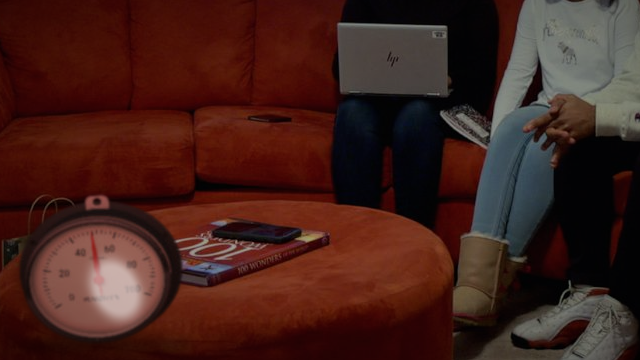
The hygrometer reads 50 %
